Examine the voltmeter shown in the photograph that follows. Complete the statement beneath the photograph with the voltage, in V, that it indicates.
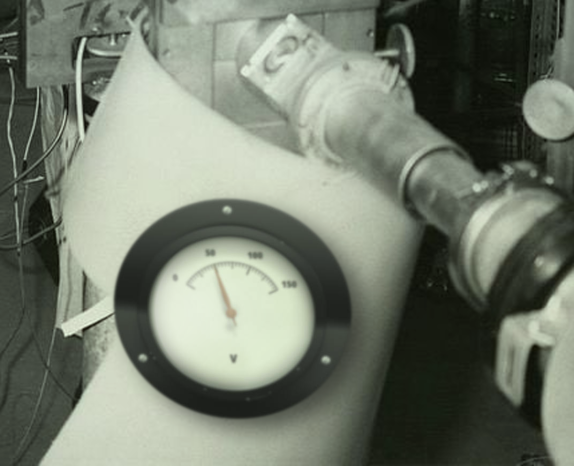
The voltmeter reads 50 V
